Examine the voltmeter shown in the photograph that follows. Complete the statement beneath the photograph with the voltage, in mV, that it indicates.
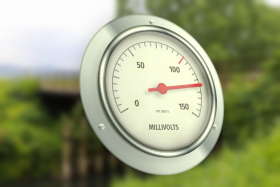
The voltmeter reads 125 mV
